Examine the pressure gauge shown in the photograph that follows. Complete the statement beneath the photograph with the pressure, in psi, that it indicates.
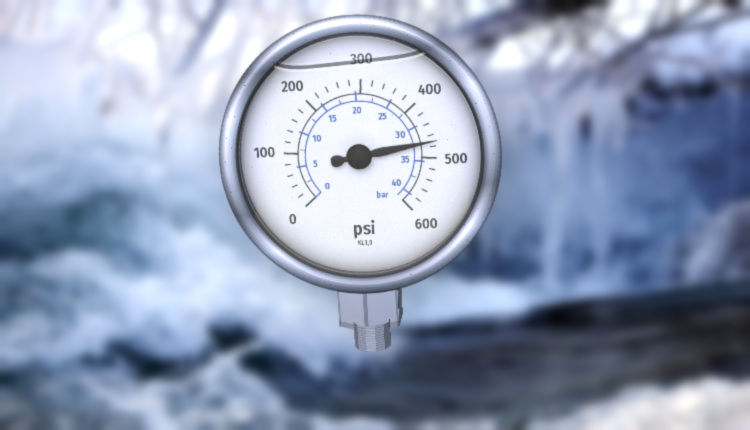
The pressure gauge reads 470 psi
